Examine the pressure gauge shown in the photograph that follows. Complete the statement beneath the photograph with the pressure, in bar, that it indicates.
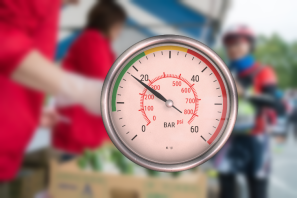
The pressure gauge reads 18 bar
